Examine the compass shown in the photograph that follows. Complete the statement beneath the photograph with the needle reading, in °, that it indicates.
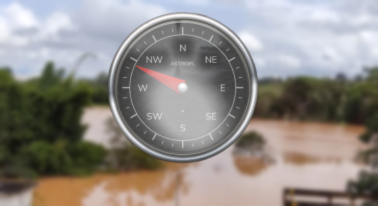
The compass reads 295 °
